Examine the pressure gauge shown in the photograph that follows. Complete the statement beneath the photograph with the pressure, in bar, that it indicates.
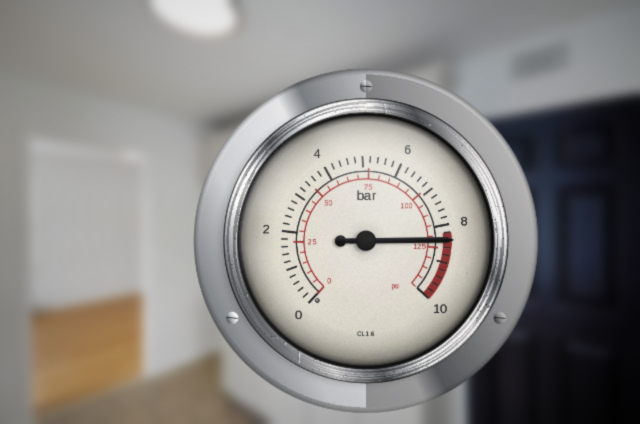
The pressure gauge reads 8.4 bar
